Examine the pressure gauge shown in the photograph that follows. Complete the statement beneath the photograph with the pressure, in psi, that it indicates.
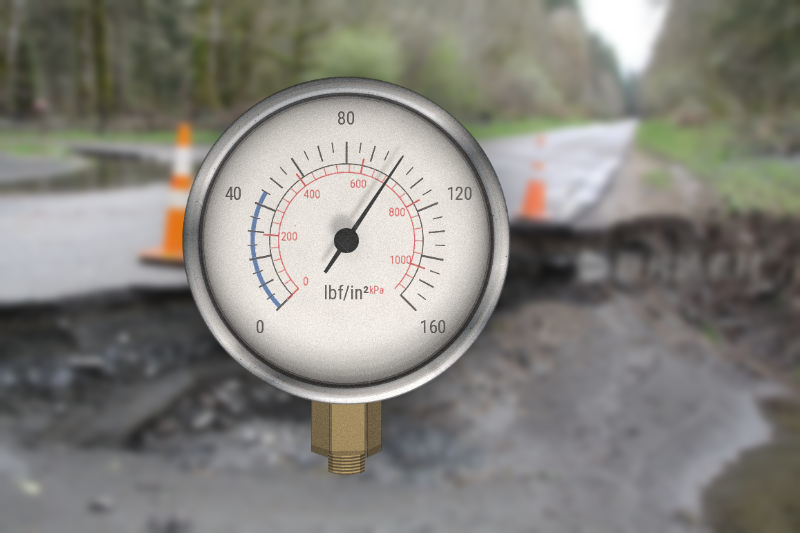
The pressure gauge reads 100 psi
